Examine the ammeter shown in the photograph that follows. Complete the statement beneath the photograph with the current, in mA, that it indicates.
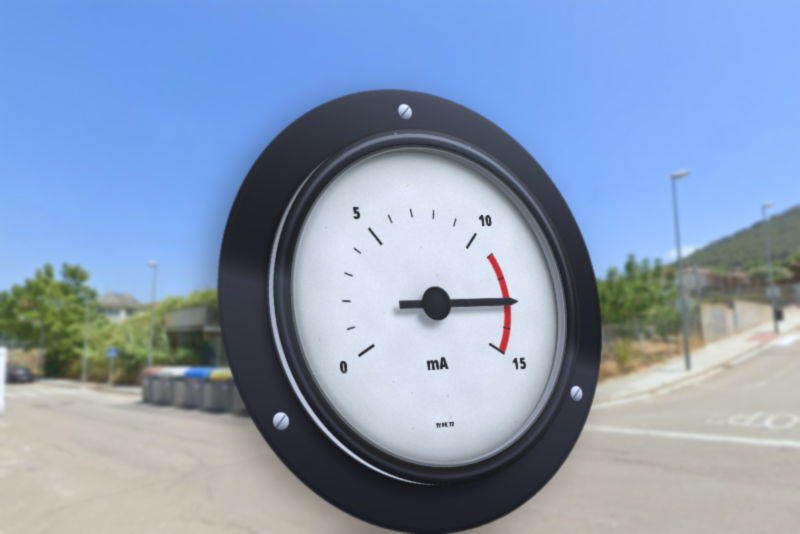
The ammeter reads 13 mA
